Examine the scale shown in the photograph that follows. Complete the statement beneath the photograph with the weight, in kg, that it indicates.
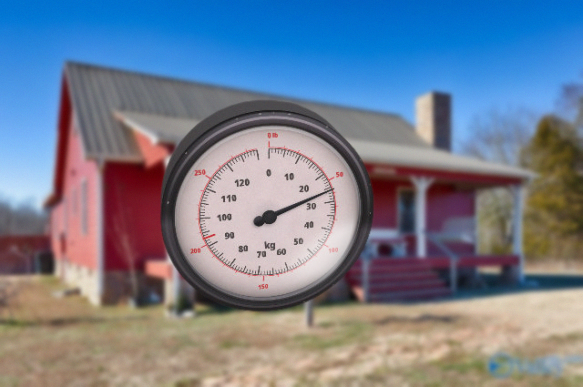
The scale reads 25 kg
